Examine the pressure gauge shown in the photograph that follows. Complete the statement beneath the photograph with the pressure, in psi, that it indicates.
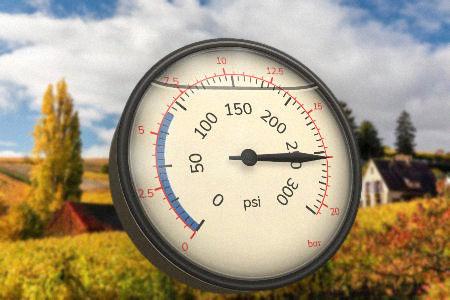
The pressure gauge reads 255 psi
